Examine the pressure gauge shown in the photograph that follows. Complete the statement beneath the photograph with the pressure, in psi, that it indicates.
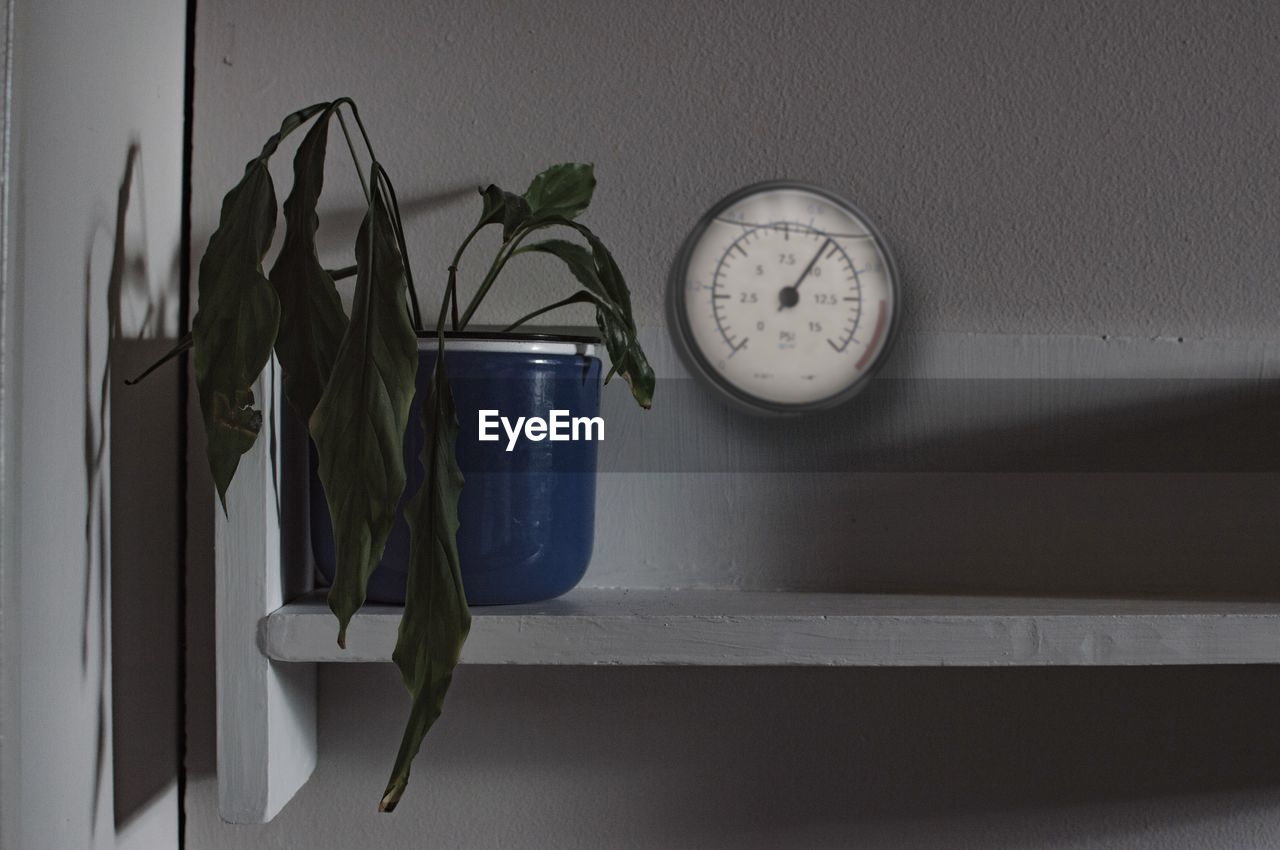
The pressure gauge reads 9.5 psi
